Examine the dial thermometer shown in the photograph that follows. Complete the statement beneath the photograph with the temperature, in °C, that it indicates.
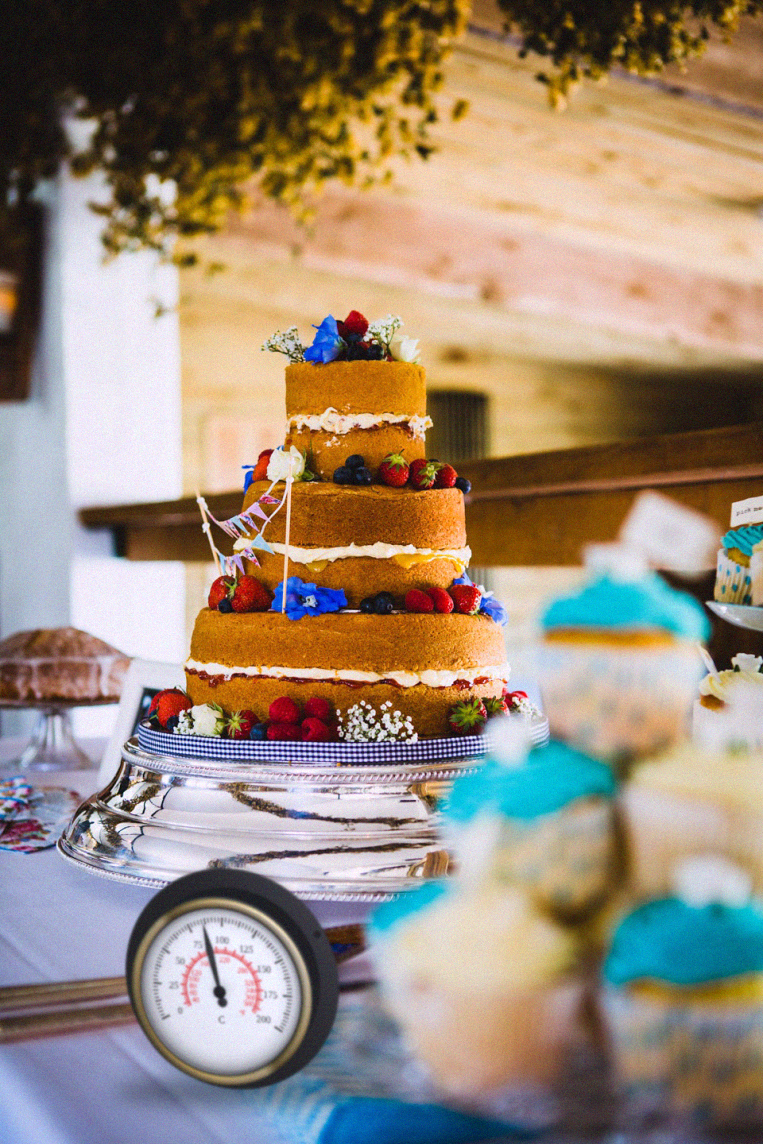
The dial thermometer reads 87.5 °C
